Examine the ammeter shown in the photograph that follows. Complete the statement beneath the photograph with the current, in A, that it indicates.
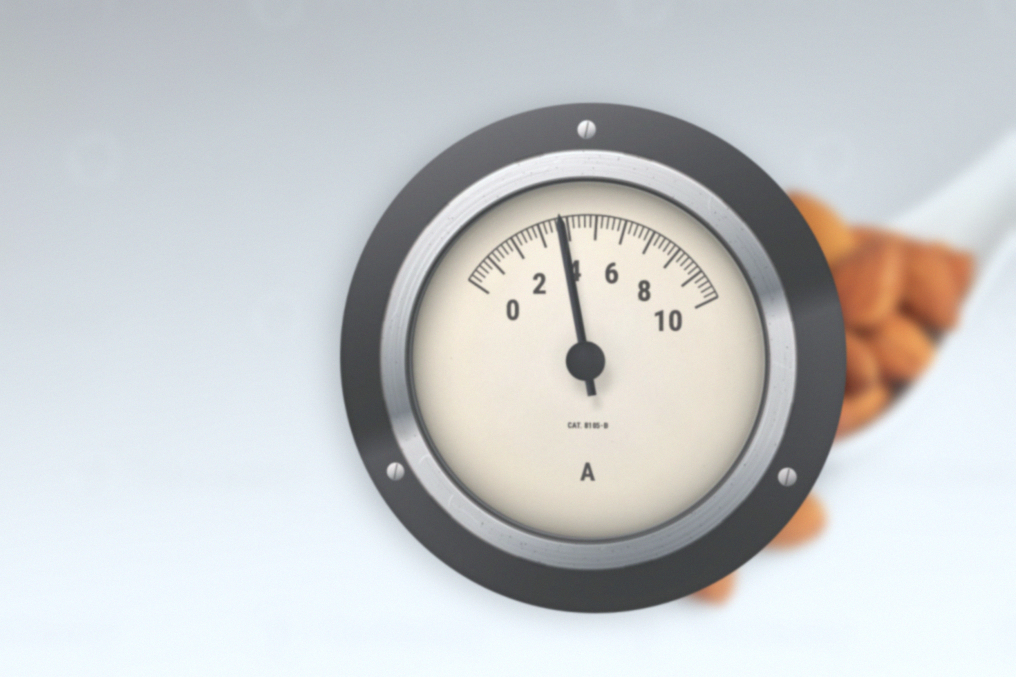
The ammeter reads 3.8 A
